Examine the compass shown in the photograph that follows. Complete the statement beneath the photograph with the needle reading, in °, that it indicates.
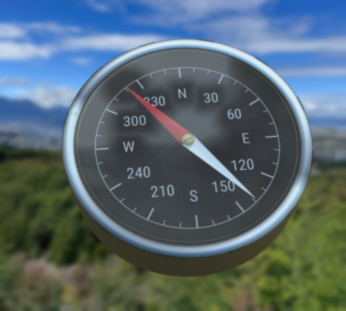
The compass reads 320 °
